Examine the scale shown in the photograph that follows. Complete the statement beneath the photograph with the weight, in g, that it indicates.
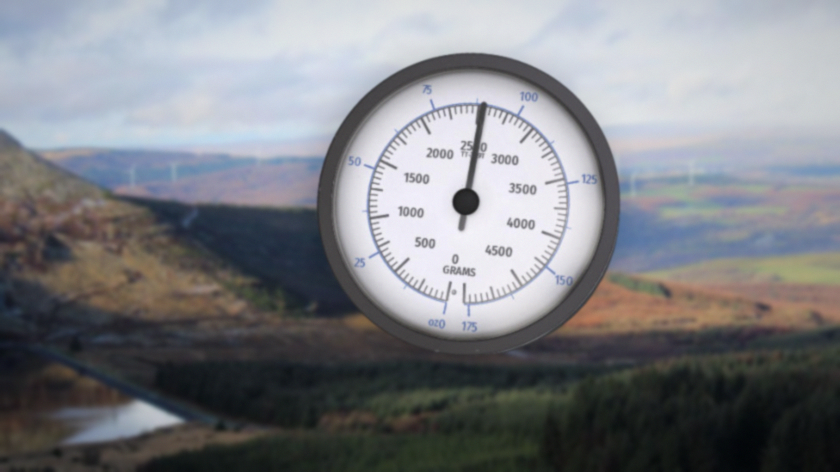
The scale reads 2550 g
